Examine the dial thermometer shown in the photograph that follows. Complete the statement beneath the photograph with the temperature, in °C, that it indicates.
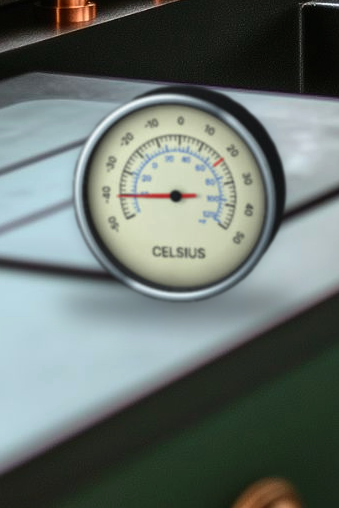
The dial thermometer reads -40 °C
